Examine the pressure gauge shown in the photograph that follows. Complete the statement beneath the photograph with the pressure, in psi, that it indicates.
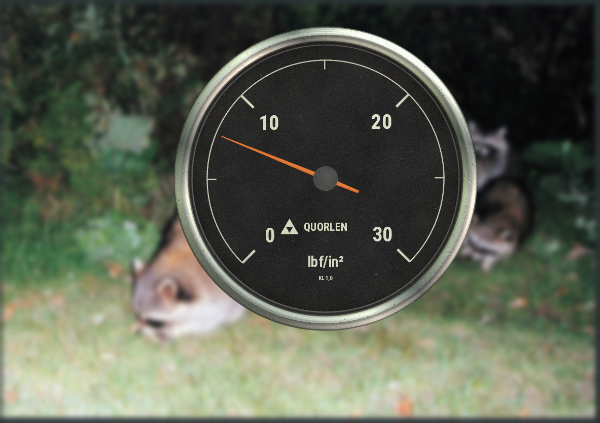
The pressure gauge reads 7.5 psi
